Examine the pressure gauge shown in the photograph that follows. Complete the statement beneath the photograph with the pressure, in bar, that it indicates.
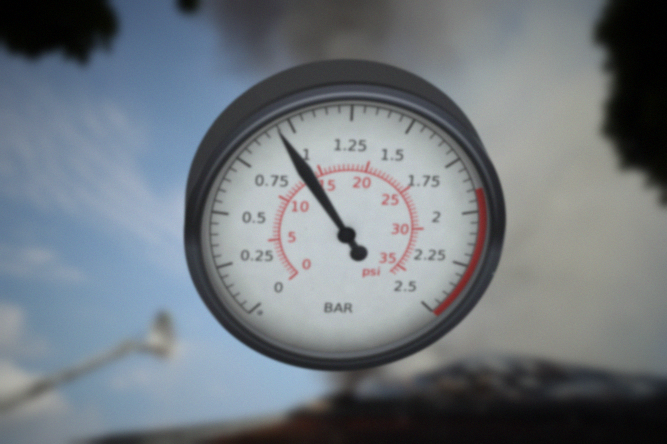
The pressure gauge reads 0.95 bar
